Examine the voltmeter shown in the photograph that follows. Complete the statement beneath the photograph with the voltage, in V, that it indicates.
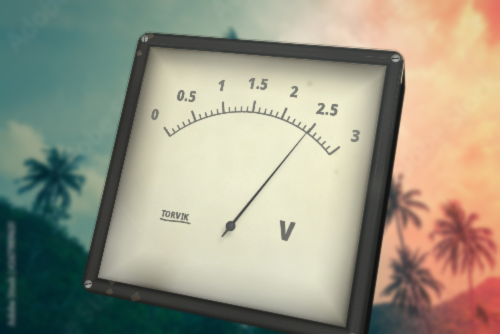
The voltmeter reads 2.5 V
